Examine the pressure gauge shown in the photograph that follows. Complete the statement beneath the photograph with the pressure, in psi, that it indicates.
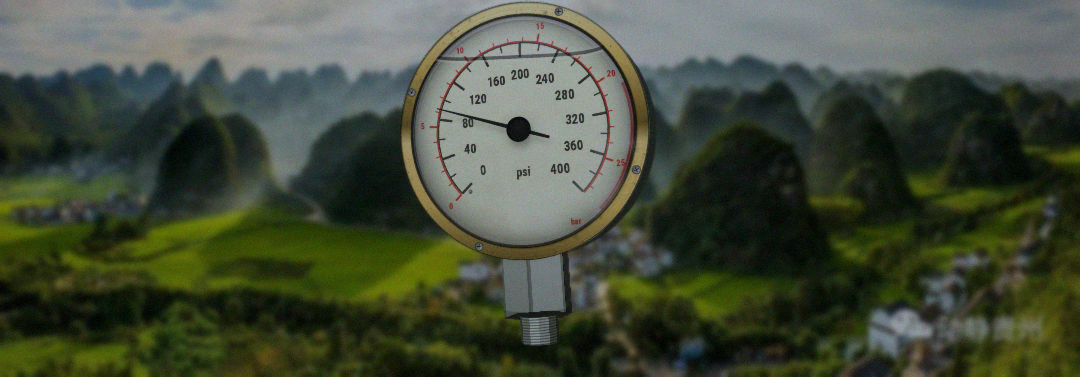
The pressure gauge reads 90 psi
